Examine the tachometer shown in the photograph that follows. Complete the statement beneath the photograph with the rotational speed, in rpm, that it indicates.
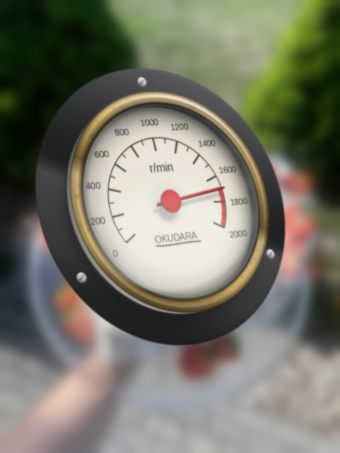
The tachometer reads 1700 rpm
